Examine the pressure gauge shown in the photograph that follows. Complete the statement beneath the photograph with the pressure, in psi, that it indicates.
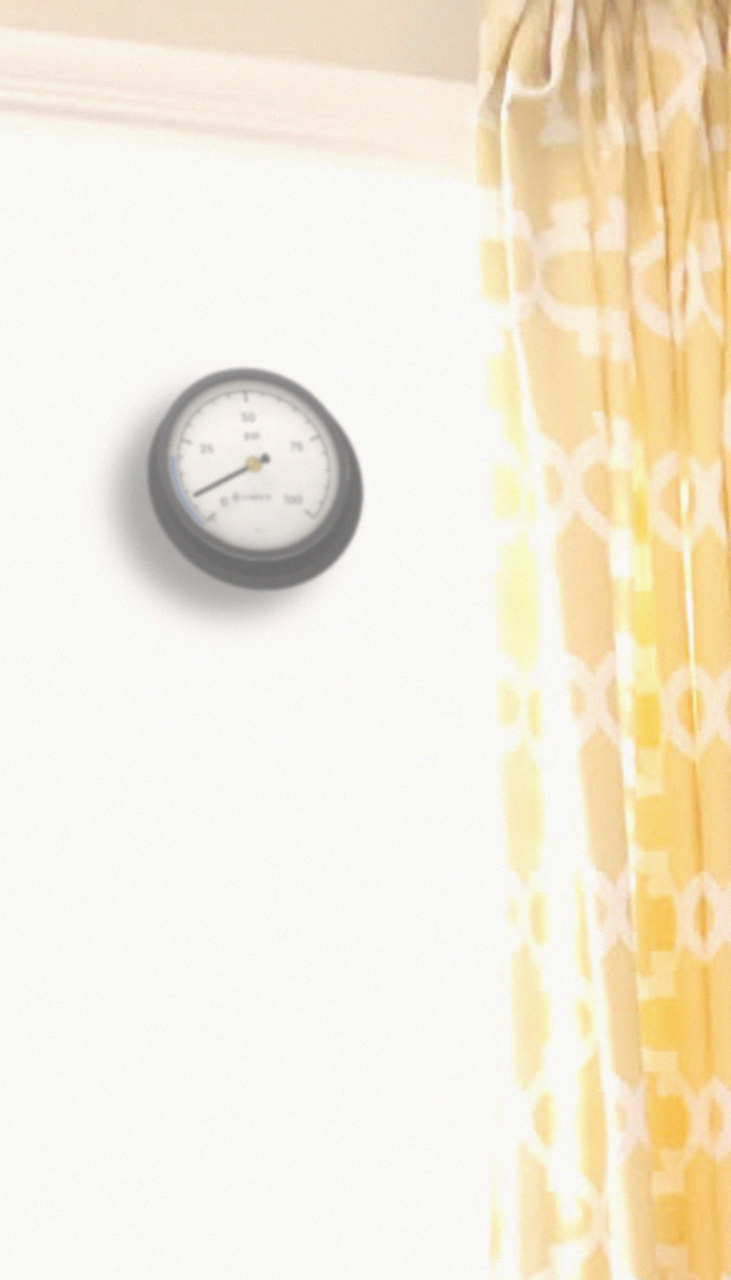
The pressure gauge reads 7.5 psi
